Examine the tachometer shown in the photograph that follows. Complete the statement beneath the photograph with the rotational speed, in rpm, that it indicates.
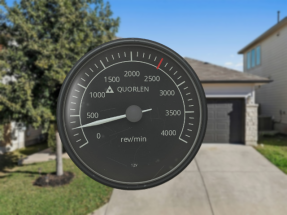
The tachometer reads 300 rpm
